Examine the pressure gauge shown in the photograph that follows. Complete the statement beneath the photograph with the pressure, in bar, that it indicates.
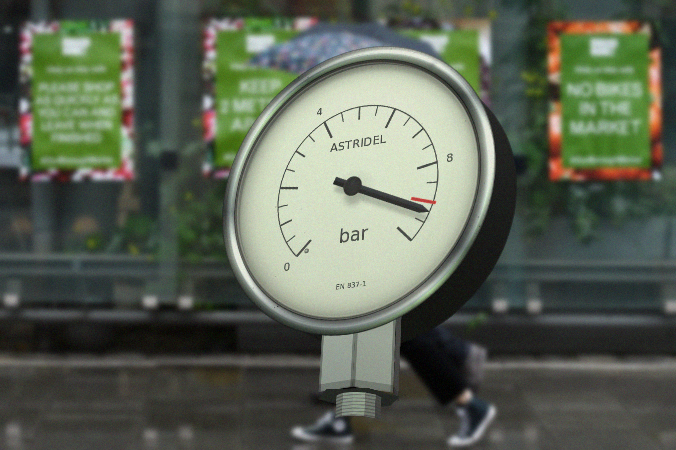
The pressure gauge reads 9.25 bar
